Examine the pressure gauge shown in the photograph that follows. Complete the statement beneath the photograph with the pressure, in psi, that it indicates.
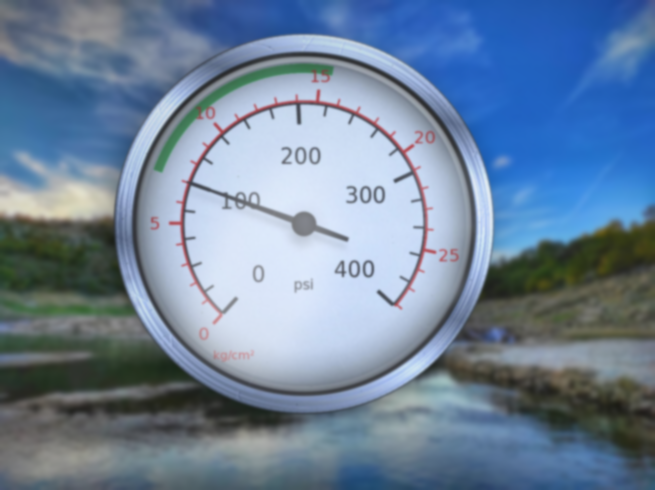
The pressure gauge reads 100 psi
